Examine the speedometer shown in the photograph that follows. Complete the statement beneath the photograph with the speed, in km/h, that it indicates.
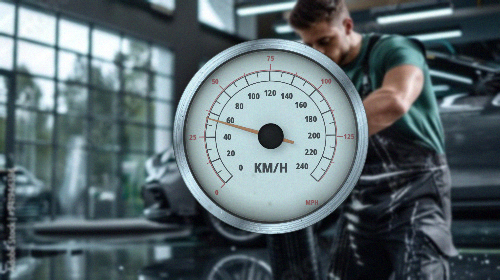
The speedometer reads 55 km/h
